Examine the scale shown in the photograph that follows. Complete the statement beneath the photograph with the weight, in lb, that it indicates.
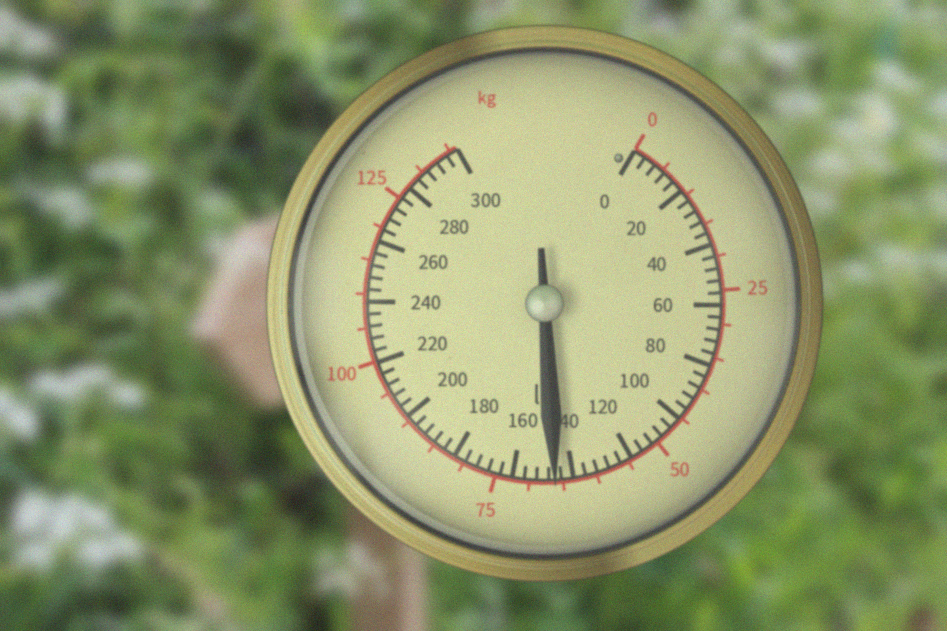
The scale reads 146 lb
